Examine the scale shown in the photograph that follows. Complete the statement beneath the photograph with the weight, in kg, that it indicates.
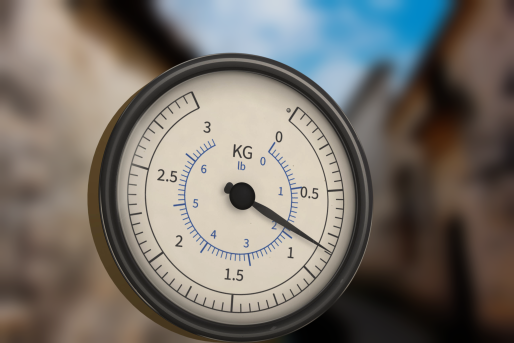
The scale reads 0.85 kg
